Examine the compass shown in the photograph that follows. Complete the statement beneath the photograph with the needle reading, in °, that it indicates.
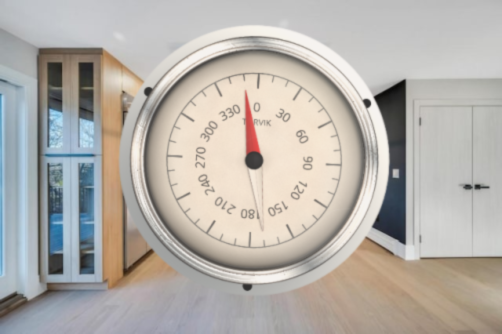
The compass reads 350 °
